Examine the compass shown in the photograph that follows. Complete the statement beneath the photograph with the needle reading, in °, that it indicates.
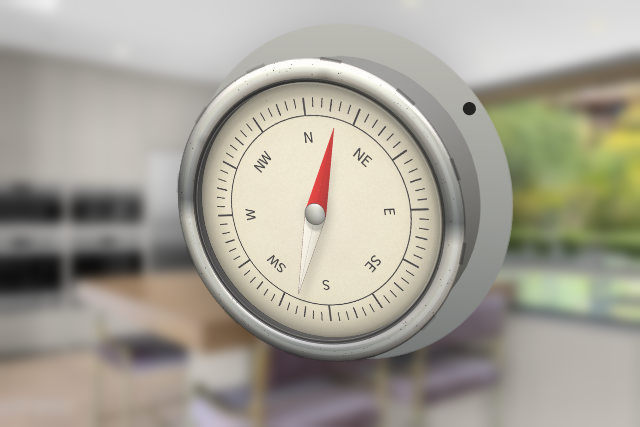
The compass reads 20 °
